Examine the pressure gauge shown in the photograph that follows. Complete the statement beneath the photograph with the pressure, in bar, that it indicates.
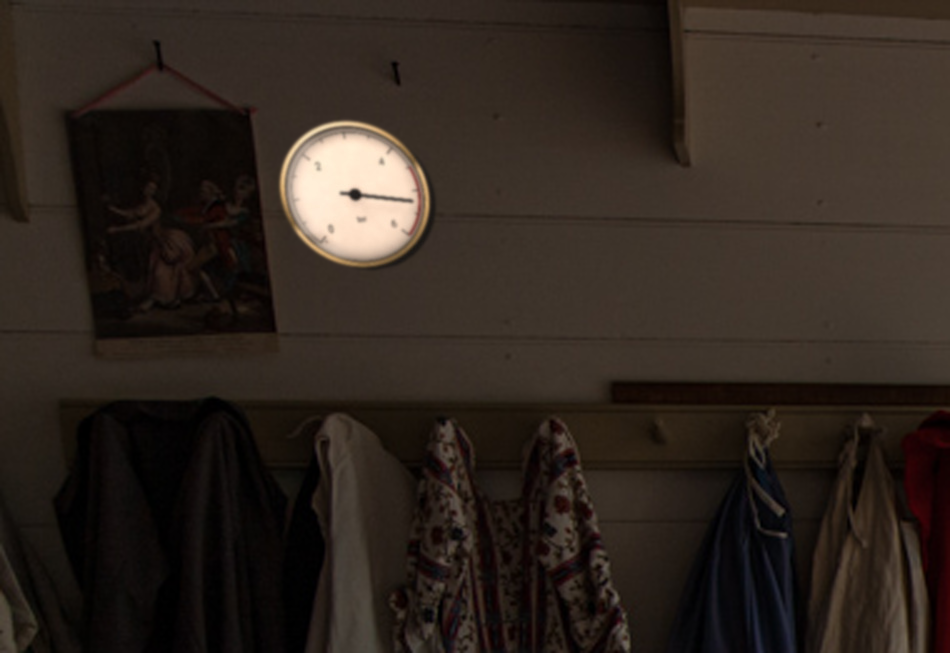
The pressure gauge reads 5.25 bar
